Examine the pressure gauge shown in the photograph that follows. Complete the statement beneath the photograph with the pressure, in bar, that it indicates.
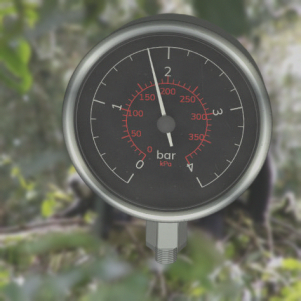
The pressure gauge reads 1.8 bar
